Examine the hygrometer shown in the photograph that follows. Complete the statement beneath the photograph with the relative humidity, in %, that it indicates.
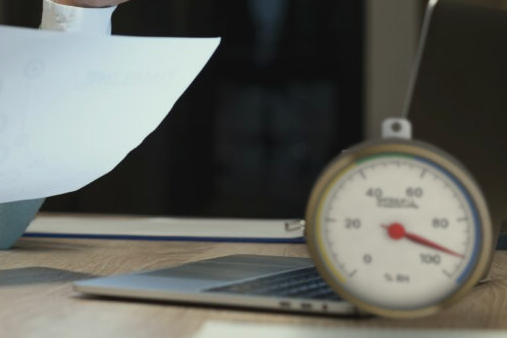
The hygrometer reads 92 %
